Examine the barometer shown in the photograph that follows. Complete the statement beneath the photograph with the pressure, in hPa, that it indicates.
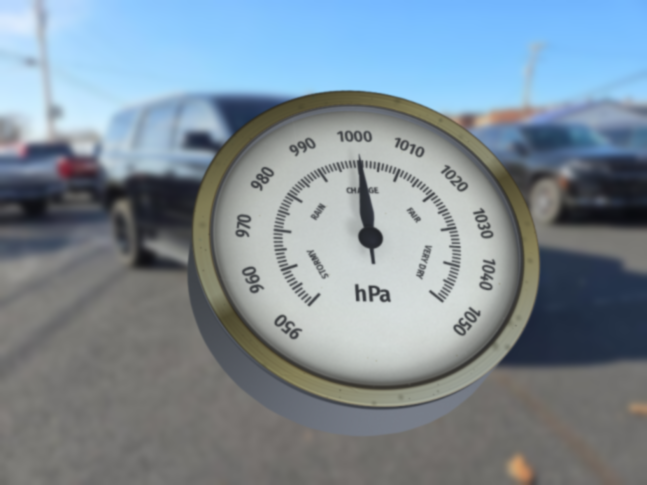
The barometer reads 1000 hPa
